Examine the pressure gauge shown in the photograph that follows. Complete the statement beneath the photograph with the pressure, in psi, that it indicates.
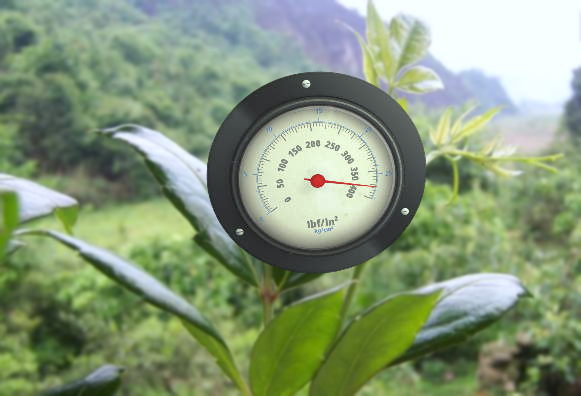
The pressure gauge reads 375 psi
